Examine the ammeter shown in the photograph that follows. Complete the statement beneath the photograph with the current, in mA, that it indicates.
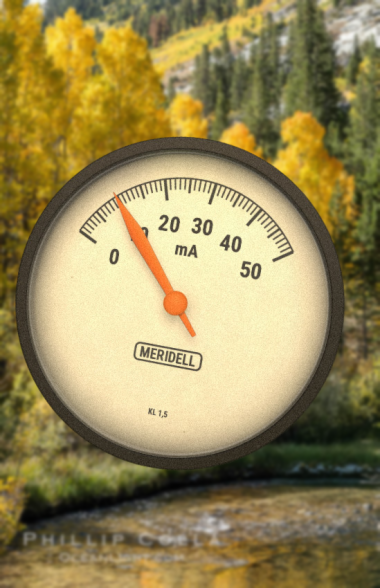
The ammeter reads 10 mA
